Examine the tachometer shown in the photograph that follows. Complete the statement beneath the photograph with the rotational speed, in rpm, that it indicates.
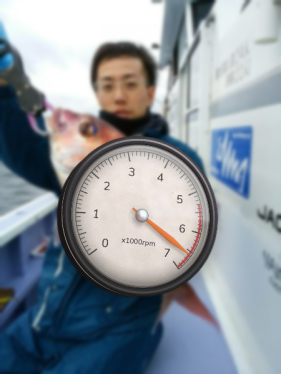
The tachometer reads 6600 rpm
